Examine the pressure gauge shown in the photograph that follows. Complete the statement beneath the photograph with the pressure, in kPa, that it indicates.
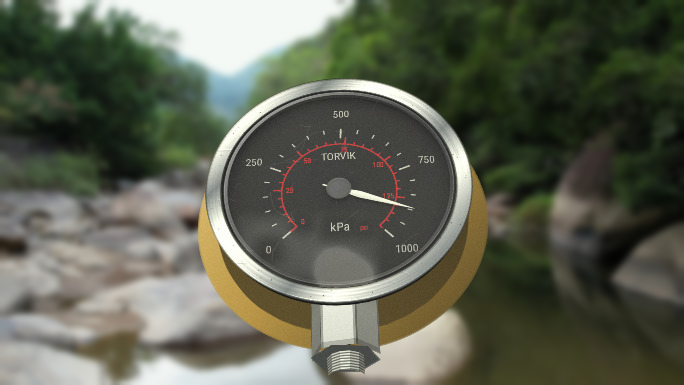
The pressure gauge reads 900 kPa
